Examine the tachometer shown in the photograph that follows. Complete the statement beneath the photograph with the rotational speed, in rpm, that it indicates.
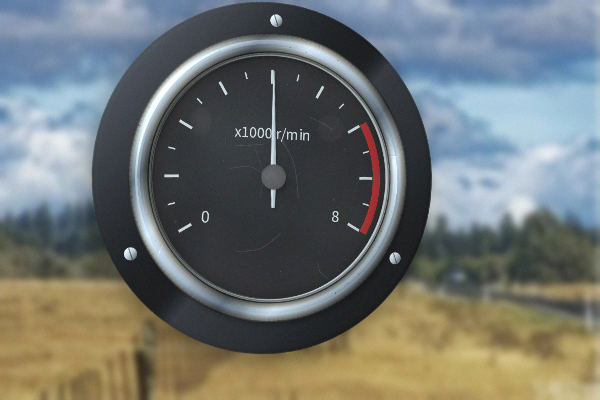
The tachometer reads 4000 rpm
